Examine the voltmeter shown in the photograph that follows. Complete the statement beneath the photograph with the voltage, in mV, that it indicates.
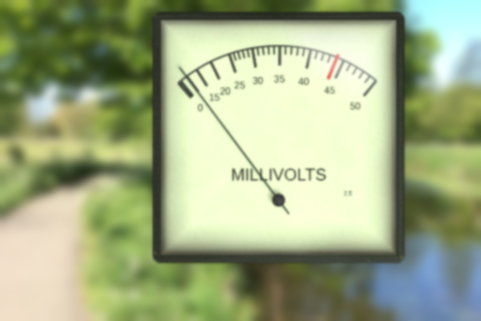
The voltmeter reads 10 mV
